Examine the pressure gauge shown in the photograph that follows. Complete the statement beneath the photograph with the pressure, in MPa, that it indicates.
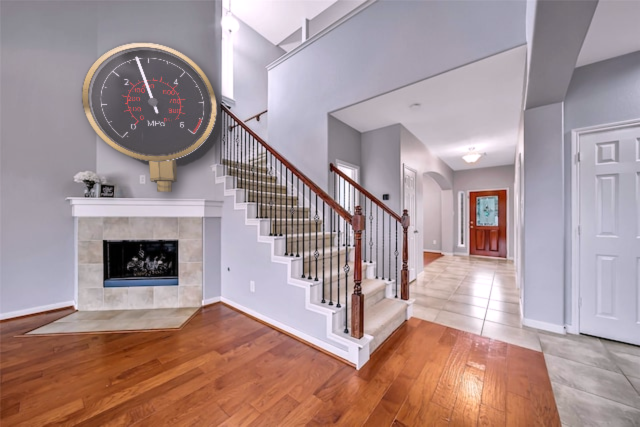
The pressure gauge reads 2.75 MPa
